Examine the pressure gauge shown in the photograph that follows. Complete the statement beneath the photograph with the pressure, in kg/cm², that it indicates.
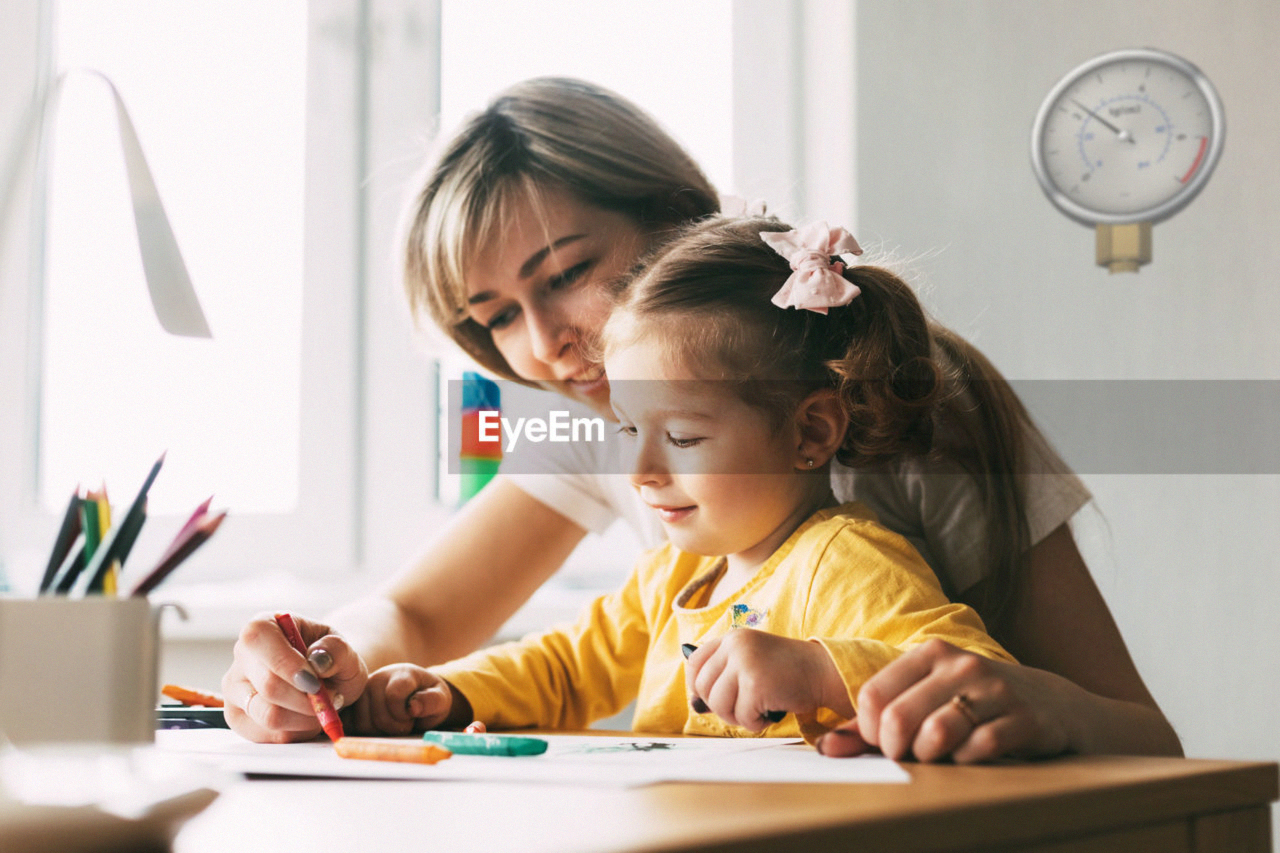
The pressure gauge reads 2.25 kg/cm²
